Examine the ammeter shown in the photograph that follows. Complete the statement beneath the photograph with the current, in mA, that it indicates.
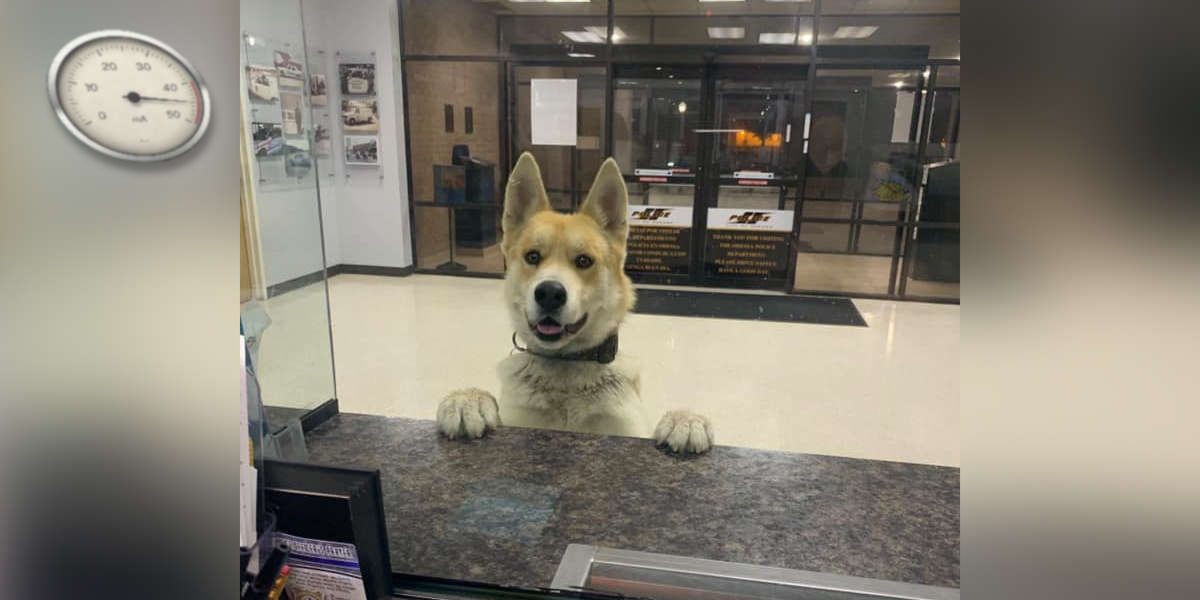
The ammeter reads 45 mA
